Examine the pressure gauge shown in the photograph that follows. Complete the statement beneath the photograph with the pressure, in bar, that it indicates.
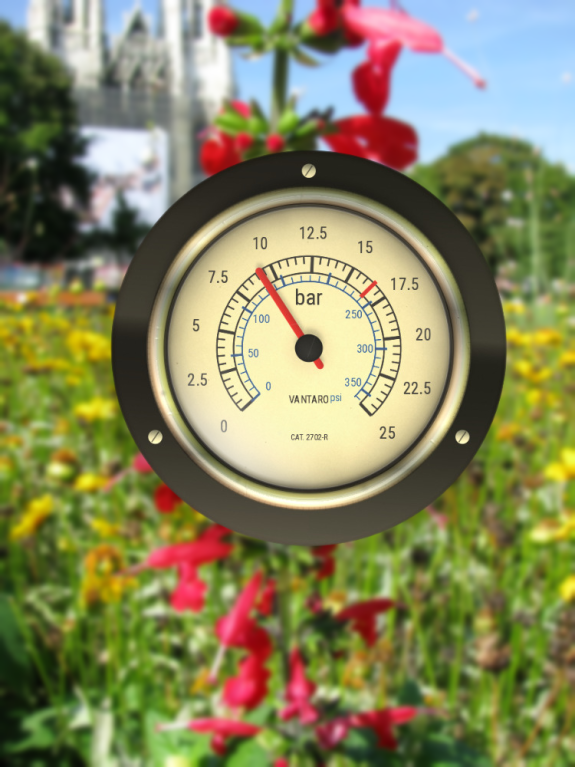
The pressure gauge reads 9.25 bar
